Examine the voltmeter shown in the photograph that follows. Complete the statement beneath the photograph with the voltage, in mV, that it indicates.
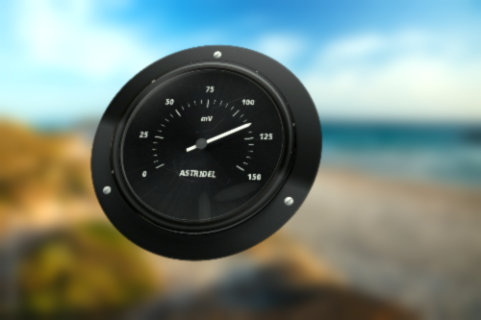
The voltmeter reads 115 mV
